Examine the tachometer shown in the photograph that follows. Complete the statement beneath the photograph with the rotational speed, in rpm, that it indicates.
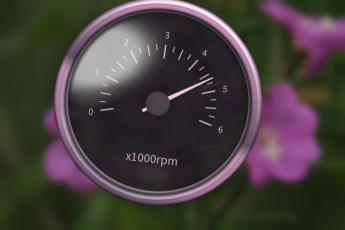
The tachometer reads 4625 rpm
